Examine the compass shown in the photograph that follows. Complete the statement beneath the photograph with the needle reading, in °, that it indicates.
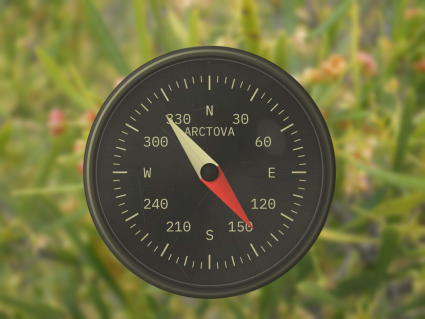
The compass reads 142.5 °
